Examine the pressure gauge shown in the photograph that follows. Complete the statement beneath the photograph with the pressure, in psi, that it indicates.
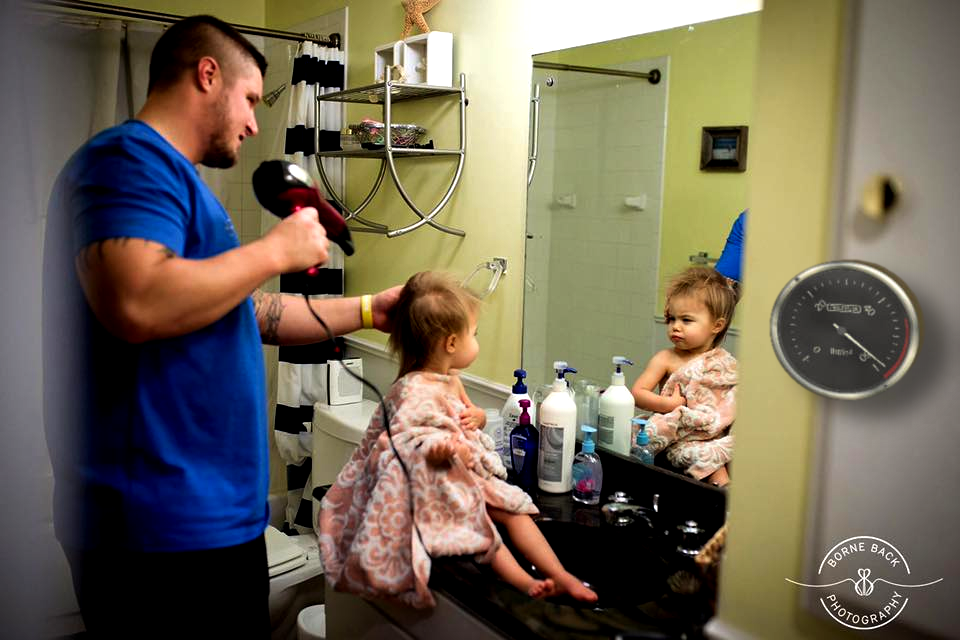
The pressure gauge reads 58 psi
